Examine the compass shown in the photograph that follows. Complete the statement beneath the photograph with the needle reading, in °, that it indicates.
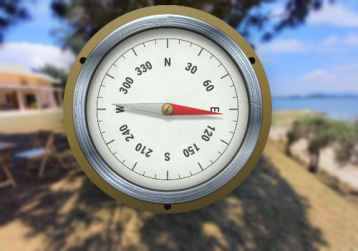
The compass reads 95 °
